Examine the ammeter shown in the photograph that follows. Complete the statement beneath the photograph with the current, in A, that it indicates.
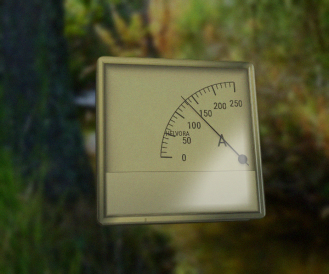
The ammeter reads 130 A
